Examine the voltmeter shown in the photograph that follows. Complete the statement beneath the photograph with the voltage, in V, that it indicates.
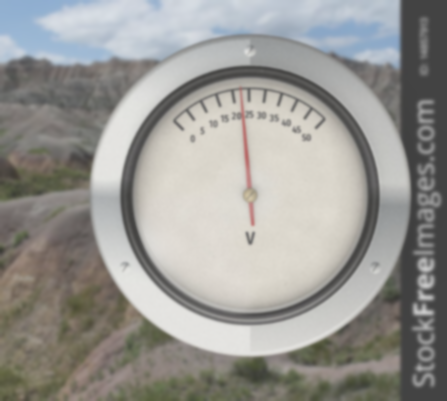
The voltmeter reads 22.5 V
